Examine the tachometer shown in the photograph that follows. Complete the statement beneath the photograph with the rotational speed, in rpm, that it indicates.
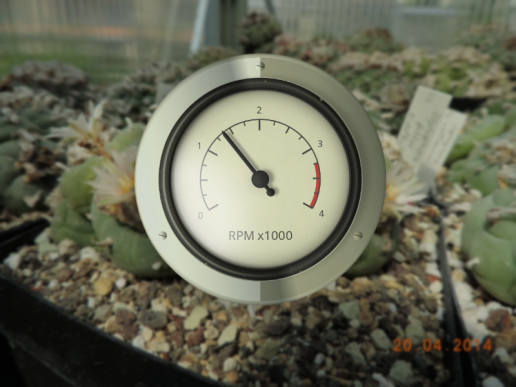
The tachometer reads 1375 rpm
